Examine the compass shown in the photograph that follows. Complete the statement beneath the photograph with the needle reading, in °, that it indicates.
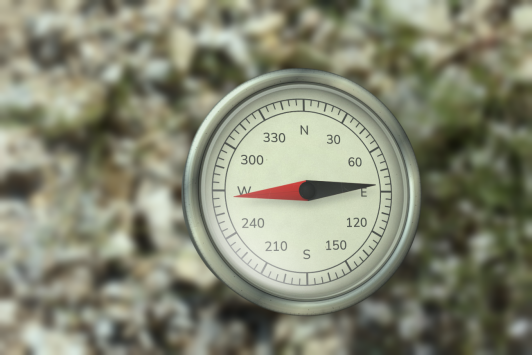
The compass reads 265 °
